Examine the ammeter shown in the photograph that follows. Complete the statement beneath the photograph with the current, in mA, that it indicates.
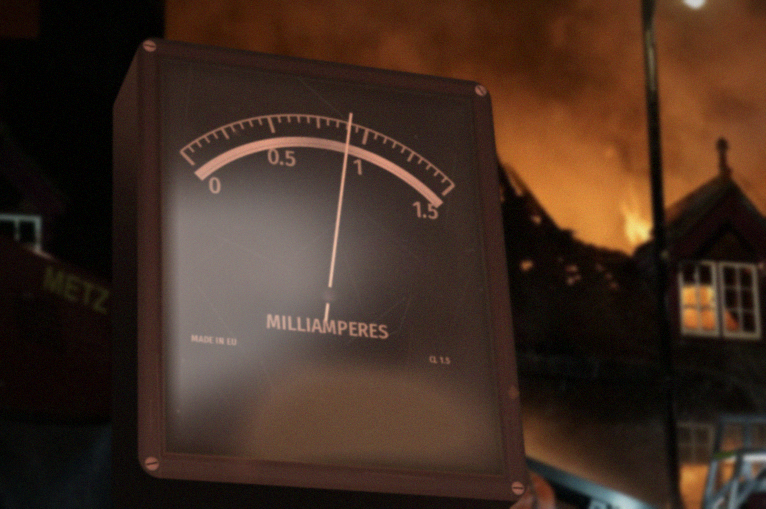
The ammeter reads 0.9 mA
